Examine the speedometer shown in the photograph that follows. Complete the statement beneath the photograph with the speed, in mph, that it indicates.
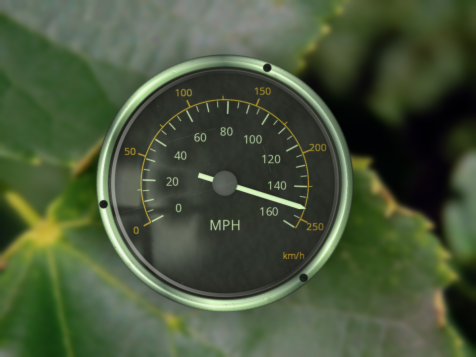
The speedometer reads 150 mph
